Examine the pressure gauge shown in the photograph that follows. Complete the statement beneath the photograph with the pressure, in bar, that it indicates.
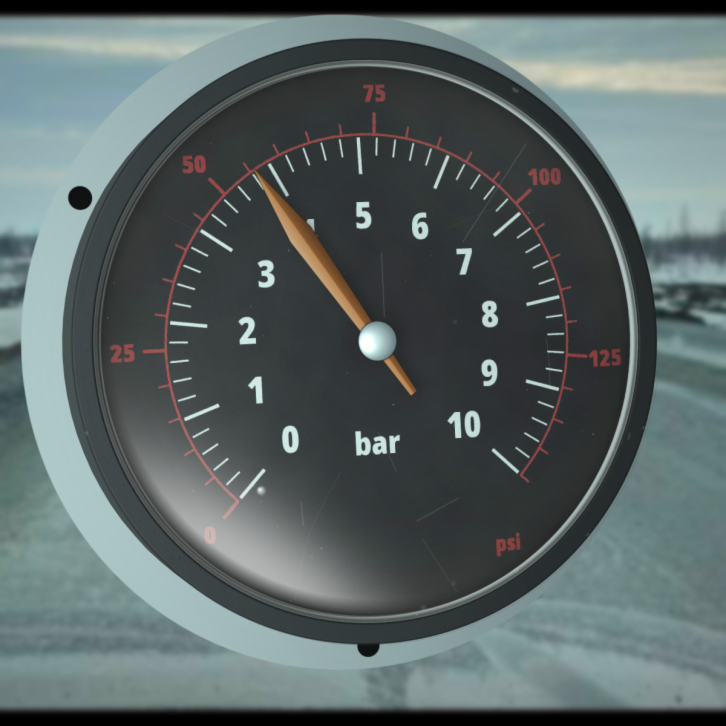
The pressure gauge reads 3.8 bar
